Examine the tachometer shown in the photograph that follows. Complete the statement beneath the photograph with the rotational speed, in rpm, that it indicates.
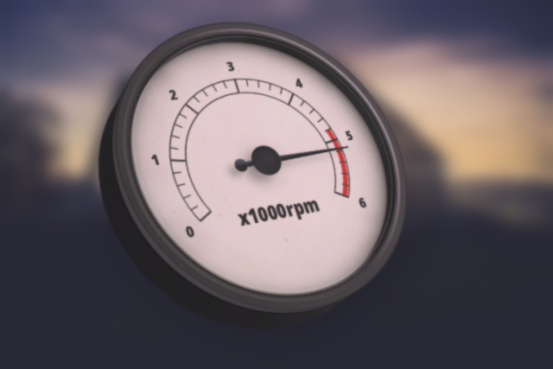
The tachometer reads 5200 rpm
